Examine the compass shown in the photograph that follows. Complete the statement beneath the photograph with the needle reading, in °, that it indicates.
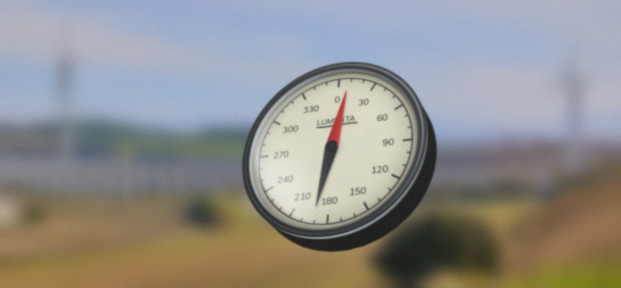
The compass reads 10 °
